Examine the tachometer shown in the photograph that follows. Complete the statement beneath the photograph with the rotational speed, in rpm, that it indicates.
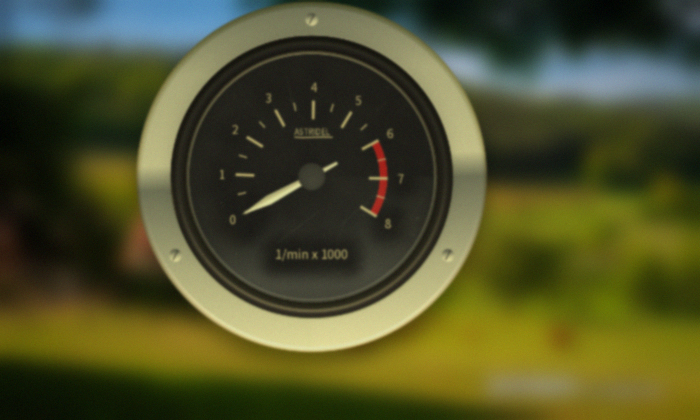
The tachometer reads 0 rpm
